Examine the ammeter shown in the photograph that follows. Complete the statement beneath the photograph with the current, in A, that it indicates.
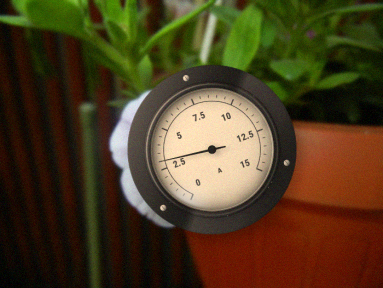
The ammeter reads 3 A
